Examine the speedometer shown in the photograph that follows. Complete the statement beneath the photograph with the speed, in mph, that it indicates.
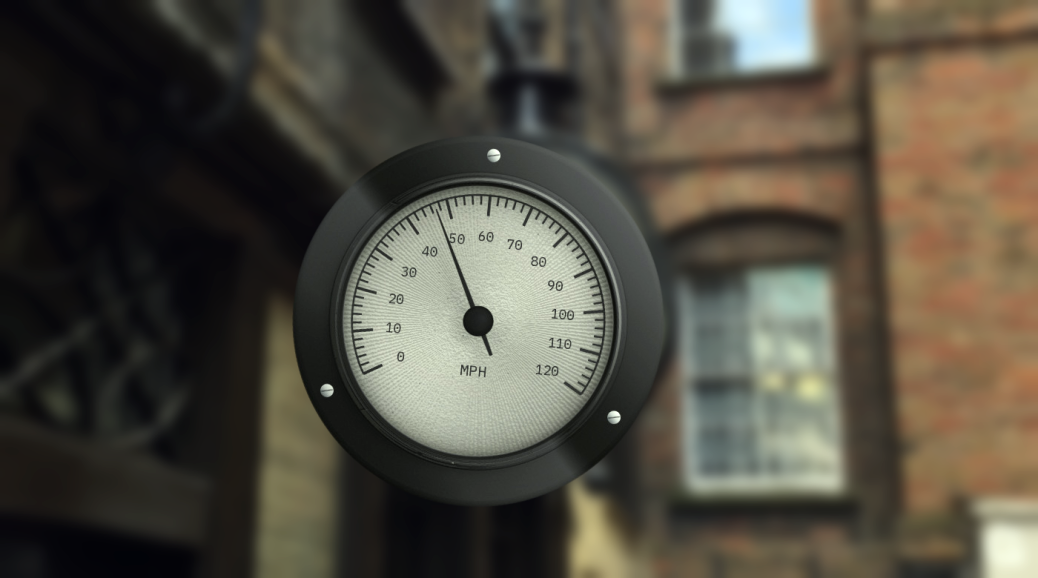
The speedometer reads 47 mph
